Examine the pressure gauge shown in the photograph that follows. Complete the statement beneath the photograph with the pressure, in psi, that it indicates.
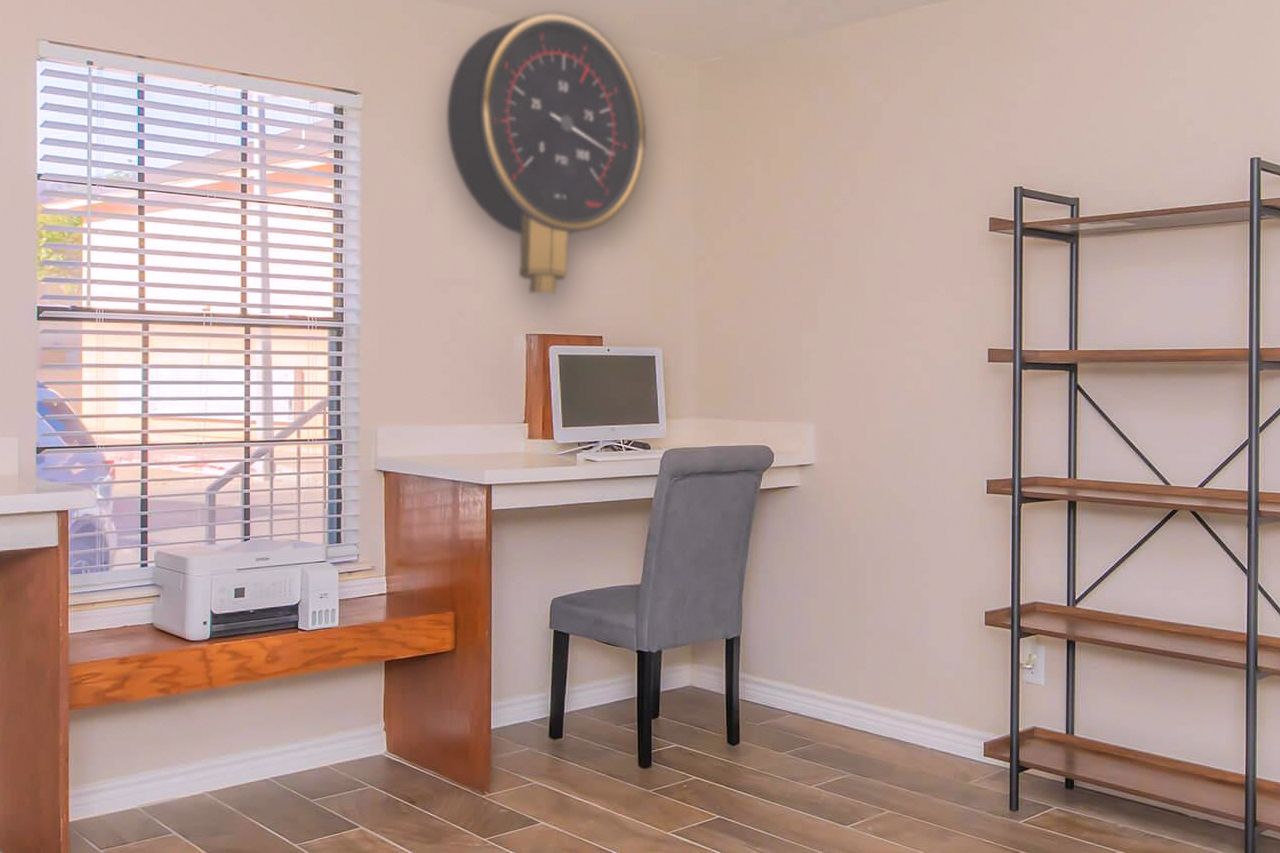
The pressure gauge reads 90 psi
